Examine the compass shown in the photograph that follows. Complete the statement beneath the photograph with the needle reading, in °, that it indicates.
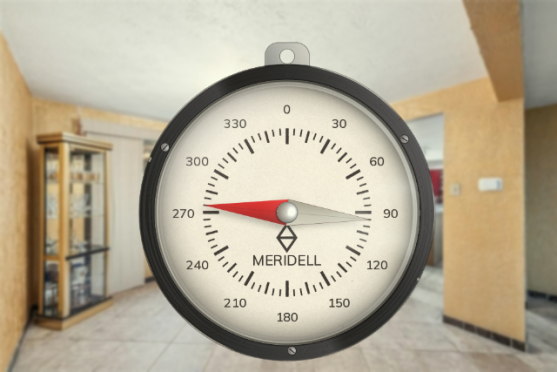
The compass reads 275 °
